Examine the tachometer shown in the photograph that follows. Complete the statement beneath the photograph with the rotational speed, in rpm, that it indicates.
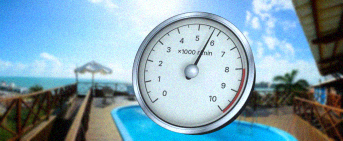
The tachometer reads 5750 rpm
